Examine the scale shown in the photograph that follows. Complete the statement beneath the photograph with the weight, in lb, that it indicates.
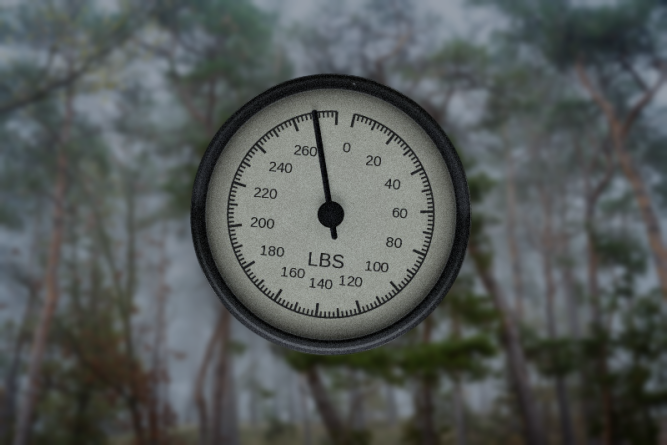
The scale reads 270 lb
